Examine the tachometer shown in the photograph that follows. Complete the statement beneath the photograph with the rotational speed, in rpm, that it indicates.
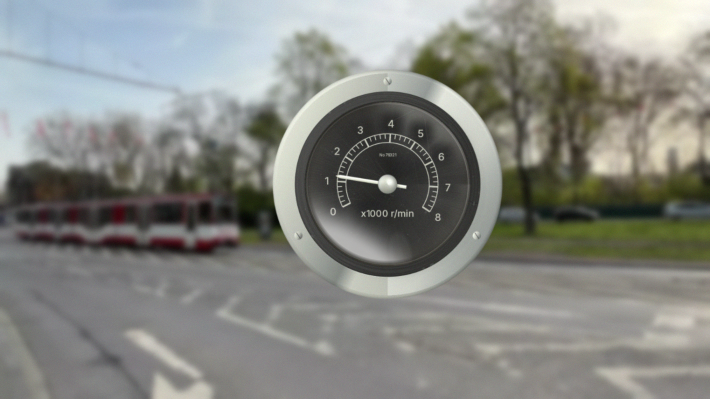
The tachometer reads 1200 rpm
